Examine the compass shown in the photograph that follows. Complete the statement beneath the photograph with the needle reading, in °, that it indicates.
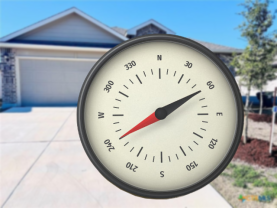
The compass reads 240 °
